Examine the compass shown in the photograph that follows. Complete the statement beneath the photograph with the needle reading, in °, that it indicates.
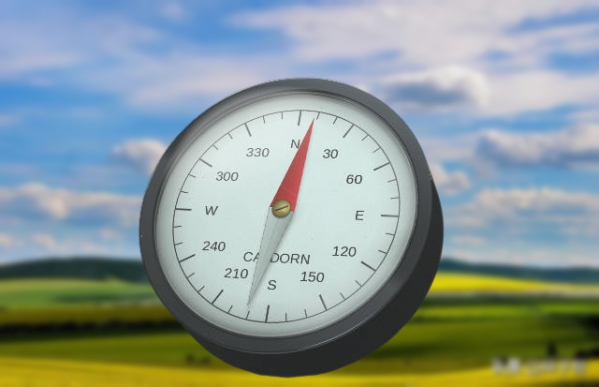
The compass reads 10 °
